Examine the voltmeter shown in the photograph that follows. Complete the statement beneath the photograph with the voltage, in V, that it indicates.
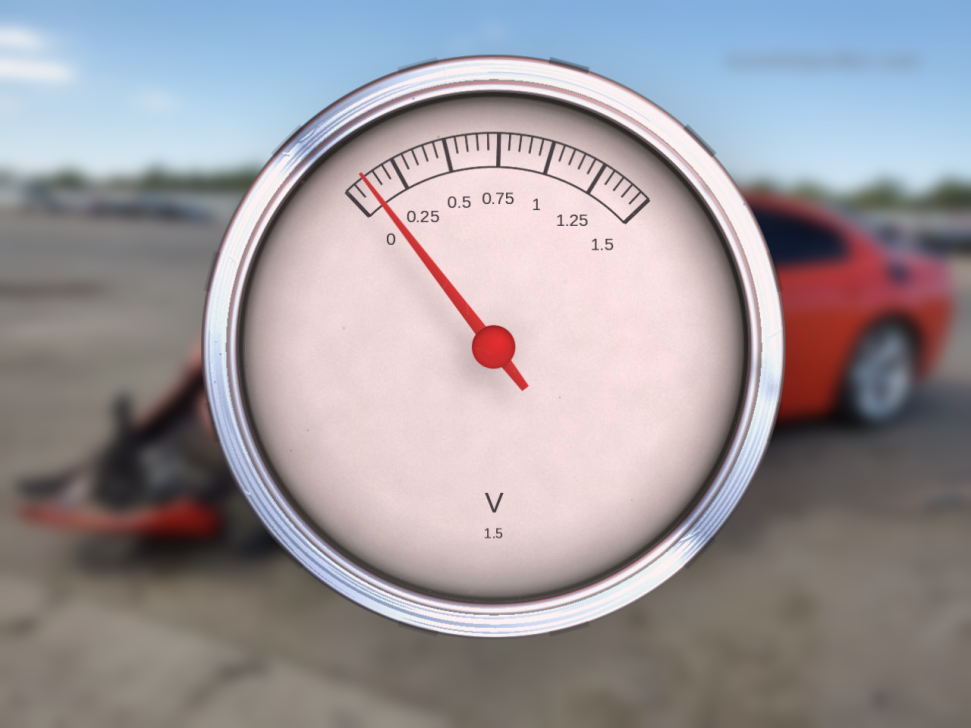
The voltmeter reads 0.1 V
